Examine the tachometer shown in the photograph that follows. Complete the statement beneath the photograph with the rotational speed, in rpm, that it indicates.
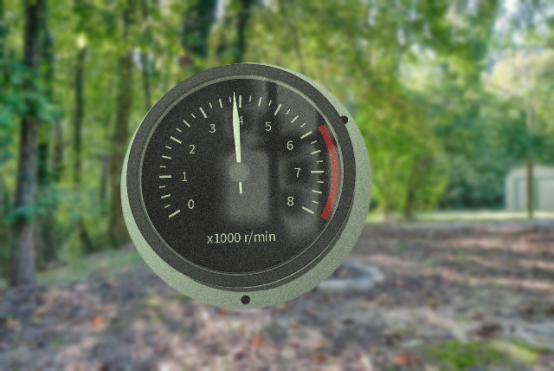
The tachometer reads 3875 rpm
